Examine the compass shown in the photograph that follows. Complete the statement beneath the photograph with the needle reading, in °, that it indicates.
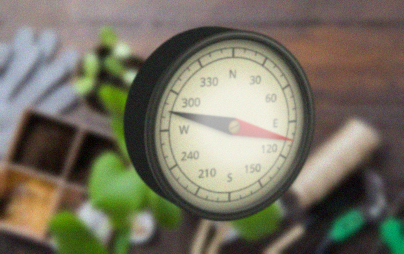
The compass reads 105 °
